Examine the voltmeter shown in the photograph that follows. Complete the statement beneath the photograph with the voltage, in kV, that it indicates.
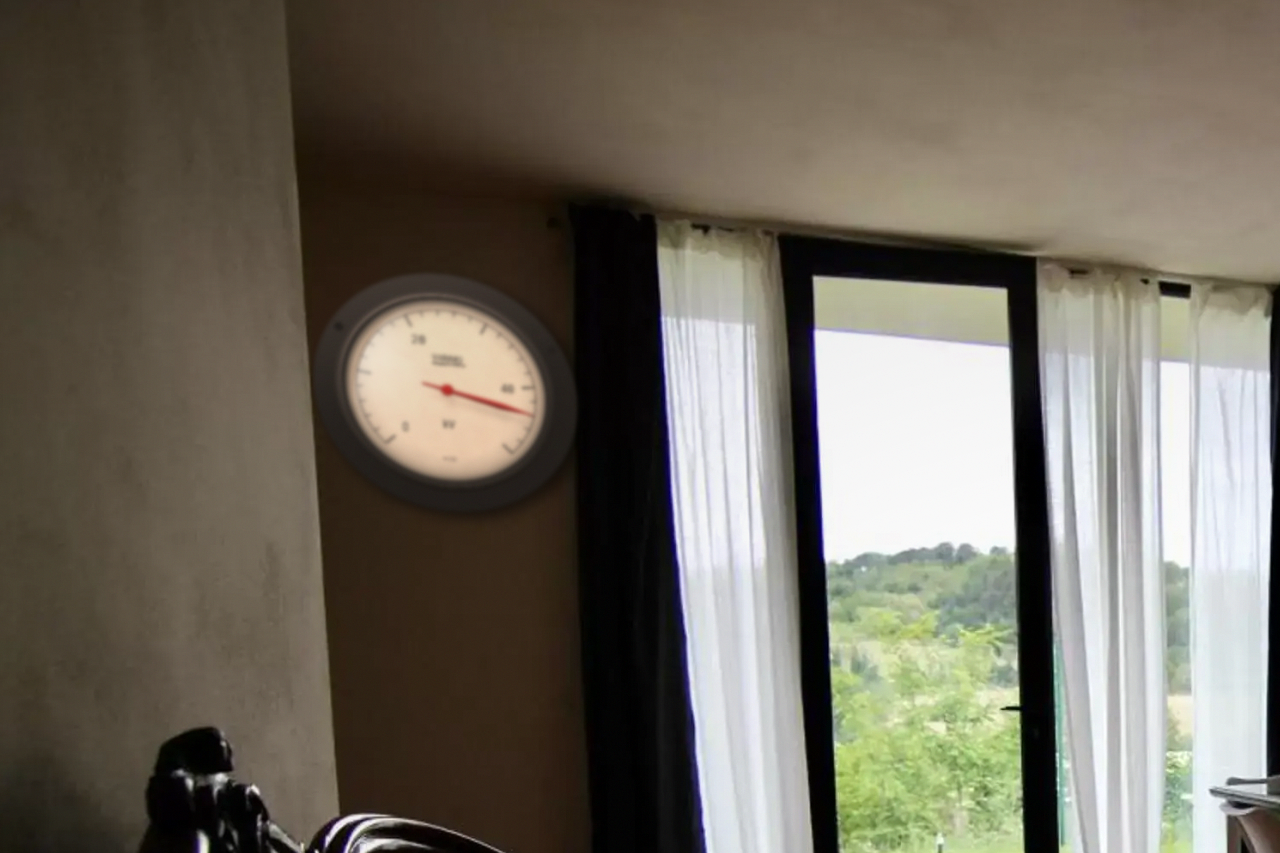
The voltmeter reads 44 kV
